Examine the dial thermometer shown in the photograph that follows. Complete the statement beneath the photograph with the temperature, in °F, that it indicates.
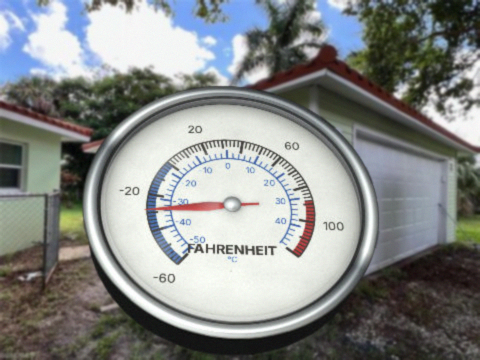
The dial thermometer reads -30 °F
